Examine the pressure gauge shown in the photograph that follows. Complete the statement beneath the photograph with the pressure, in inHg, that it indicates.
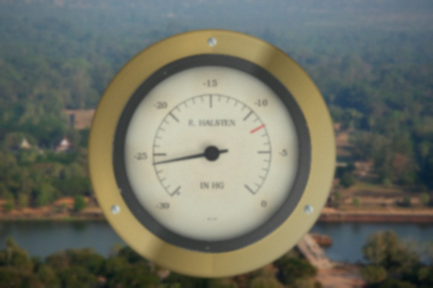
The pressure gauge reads -26 inHg
